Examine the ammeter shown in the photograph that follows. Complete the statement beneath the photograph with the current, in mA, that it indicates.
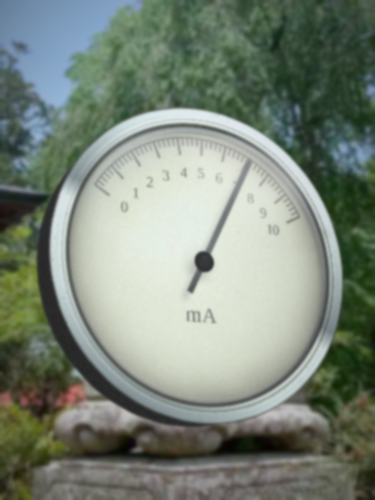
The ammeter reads 7 mA
